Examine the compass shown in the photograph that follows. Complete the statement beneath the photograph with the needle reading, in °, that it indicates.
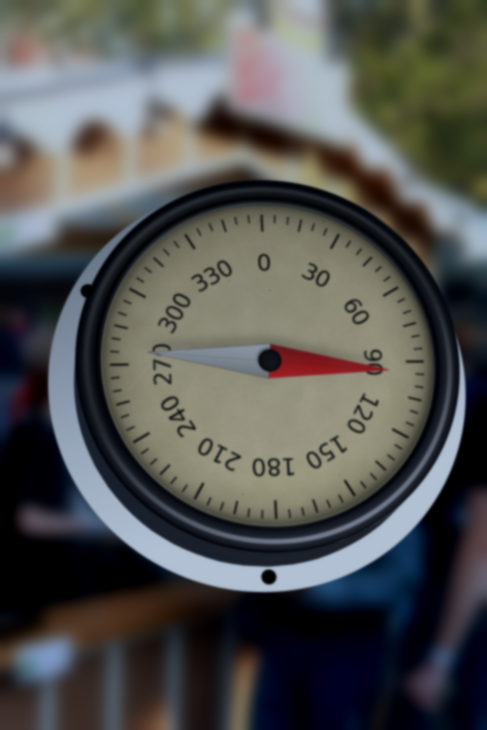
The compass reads 95 °
